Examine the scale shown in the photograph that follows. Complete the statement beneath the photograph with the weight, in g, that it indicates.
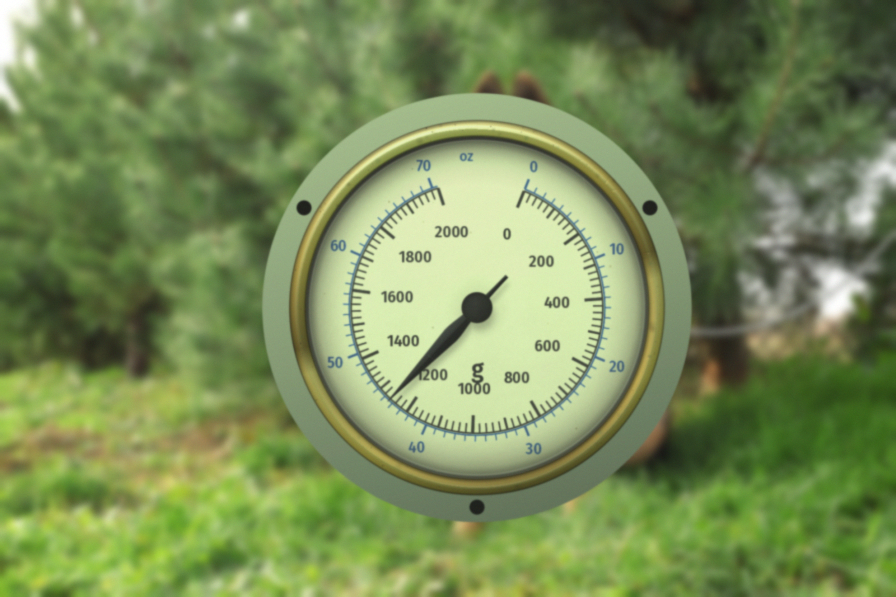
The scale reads 1260 g
